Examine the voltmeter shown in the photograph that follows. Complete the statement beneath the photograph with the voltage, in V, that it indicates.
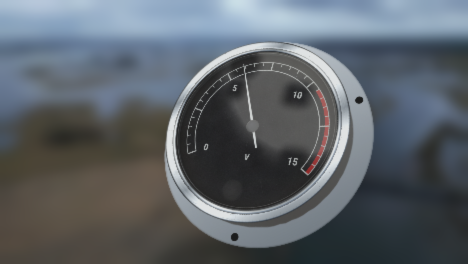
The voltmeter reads 6 V
